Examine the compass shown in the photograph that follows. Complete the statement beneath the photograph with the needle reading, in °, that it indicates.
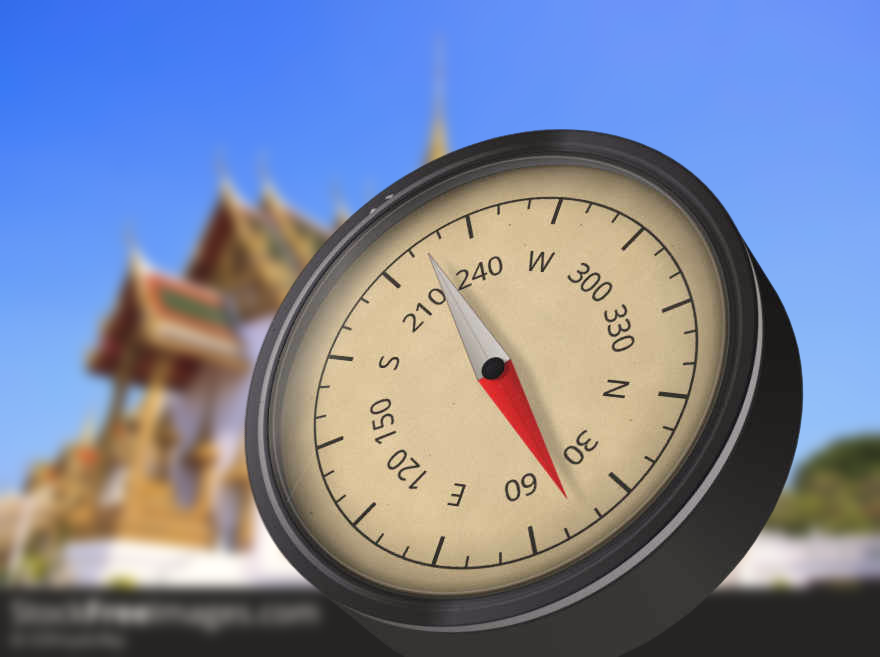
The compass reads 45 °
